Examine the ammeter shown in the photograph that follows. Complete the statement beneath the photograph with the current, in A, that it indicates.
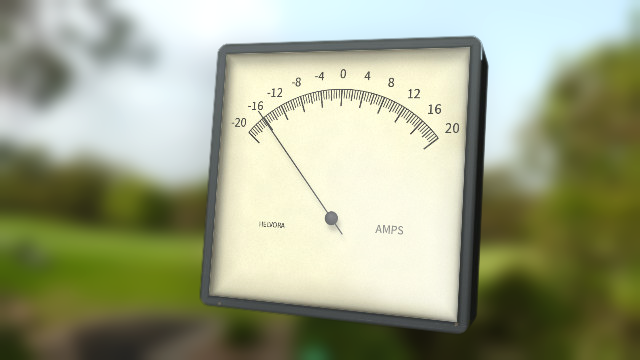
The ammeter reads -16 A
